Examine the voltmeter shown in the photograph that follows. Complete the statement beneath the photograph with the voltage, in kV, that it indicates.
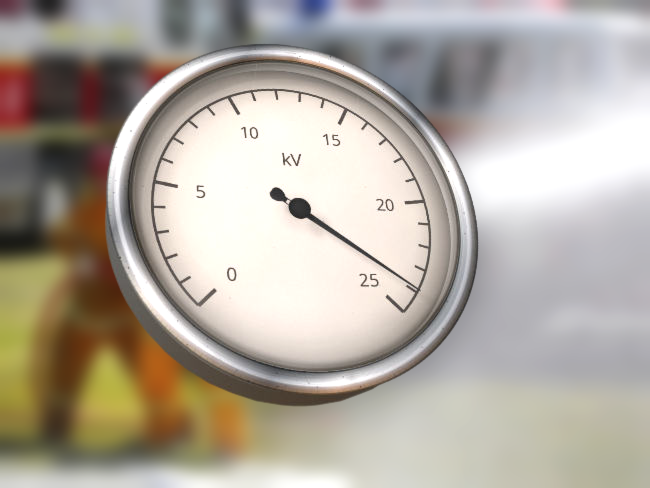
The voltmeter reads 24 kV
